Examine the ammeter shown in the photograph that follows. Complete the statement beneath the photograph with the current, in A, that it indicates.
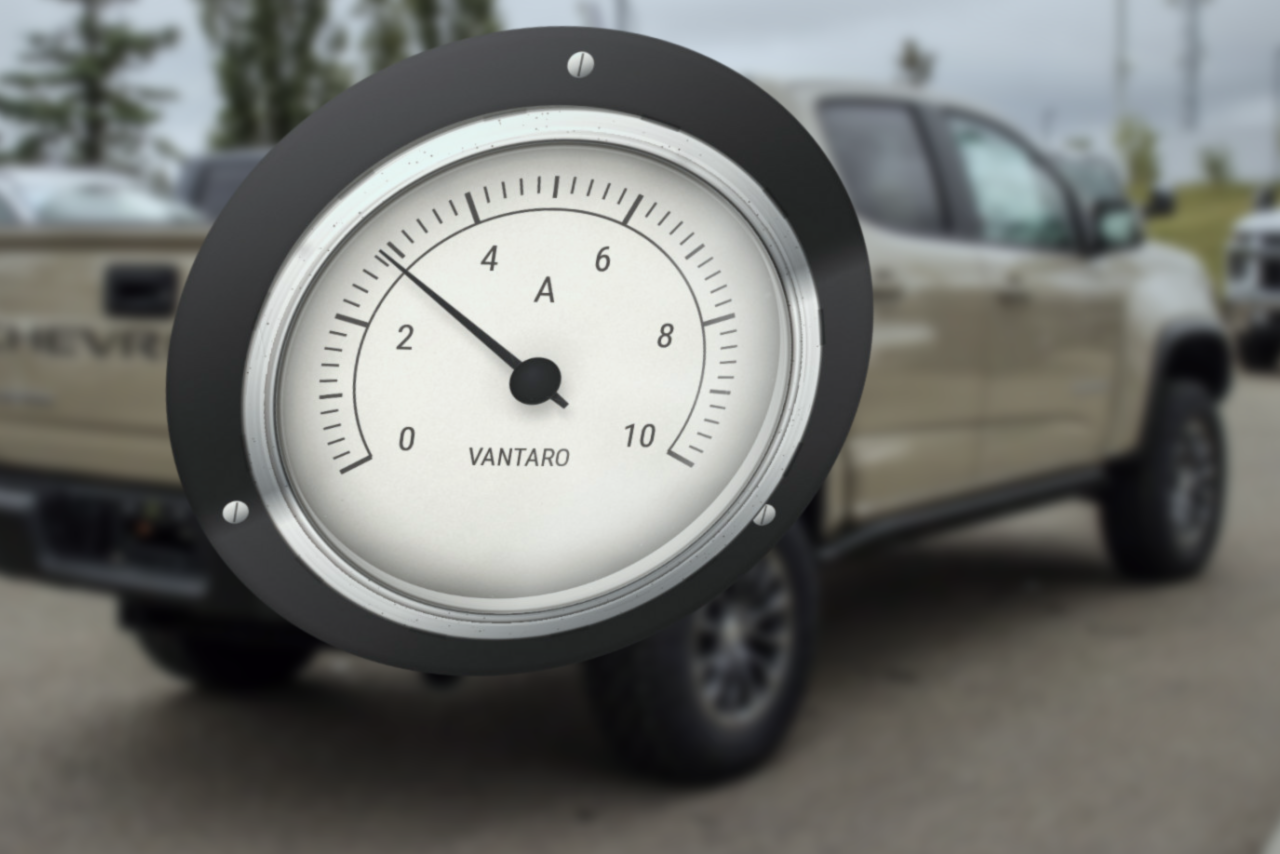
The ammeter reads 2.9 A
